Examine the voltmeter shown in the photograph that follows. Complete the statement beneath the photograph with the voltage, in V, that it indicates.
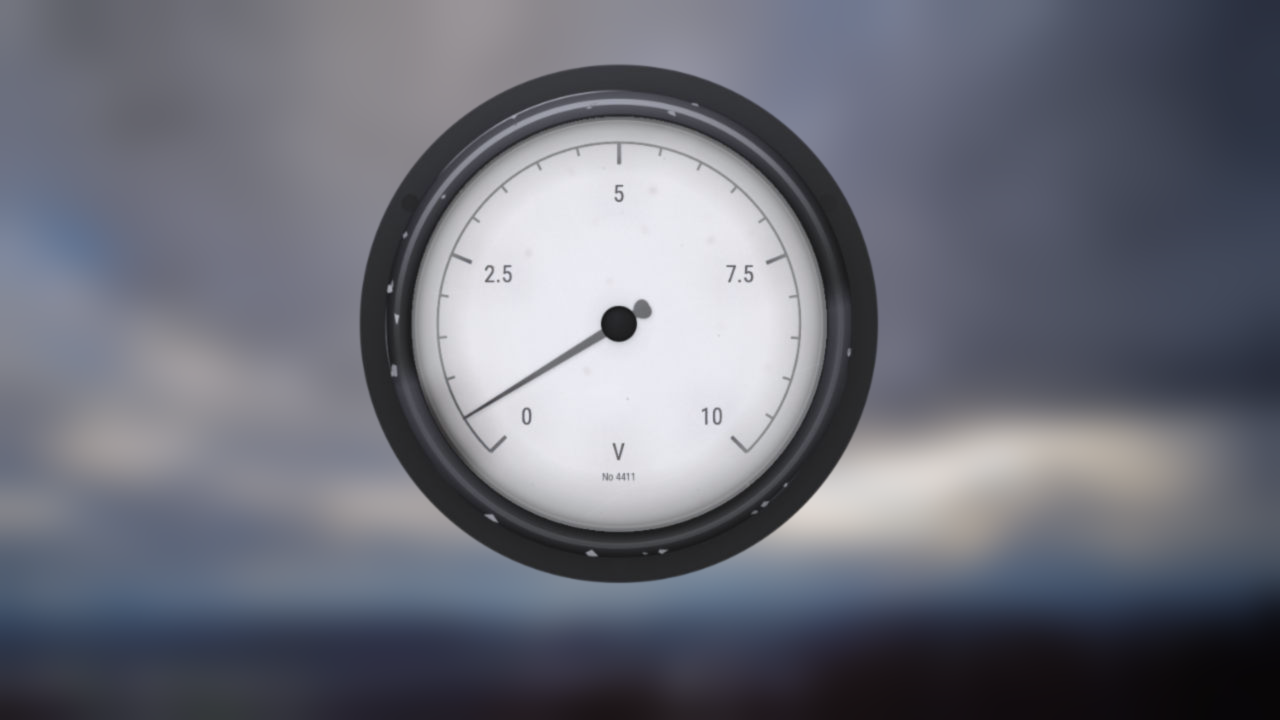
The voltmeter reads 0.5 V
